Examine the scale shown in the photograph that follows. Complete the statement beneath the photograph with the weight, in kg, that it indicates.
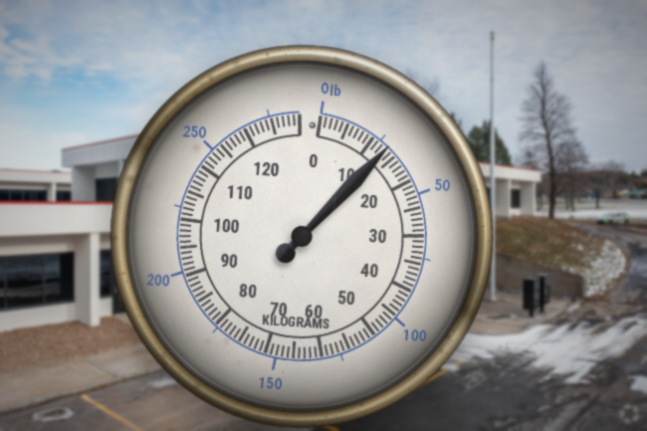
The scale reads 13 kg
